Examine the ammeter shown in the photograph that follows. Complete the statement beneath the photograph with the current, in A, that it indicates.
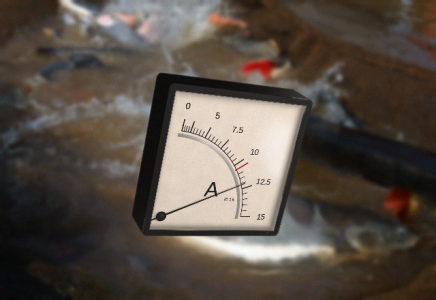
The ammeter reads 12 A
